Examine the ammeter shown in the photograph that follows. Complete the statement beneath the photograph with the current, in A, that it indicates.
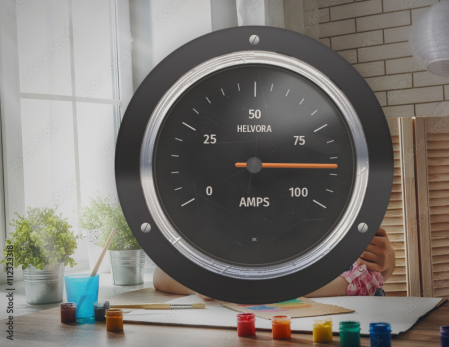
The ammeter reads 87.5 A
